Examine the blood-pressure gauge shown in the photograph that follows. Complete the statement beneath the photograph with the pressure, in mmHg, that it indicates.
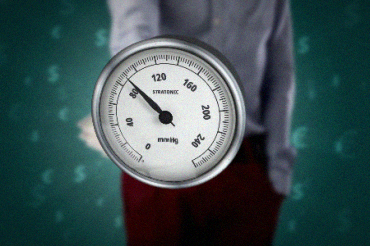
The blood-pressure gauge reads 90 mmHg
